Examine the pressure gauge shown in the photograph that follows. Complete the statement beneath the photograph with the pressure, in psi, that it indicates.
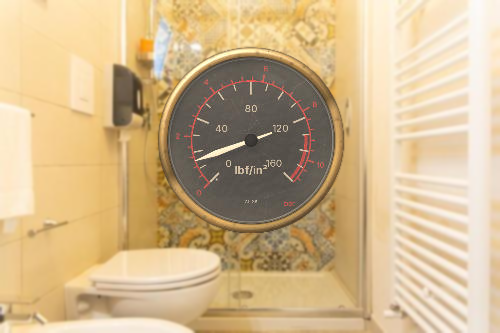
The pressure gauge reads 15 psi
